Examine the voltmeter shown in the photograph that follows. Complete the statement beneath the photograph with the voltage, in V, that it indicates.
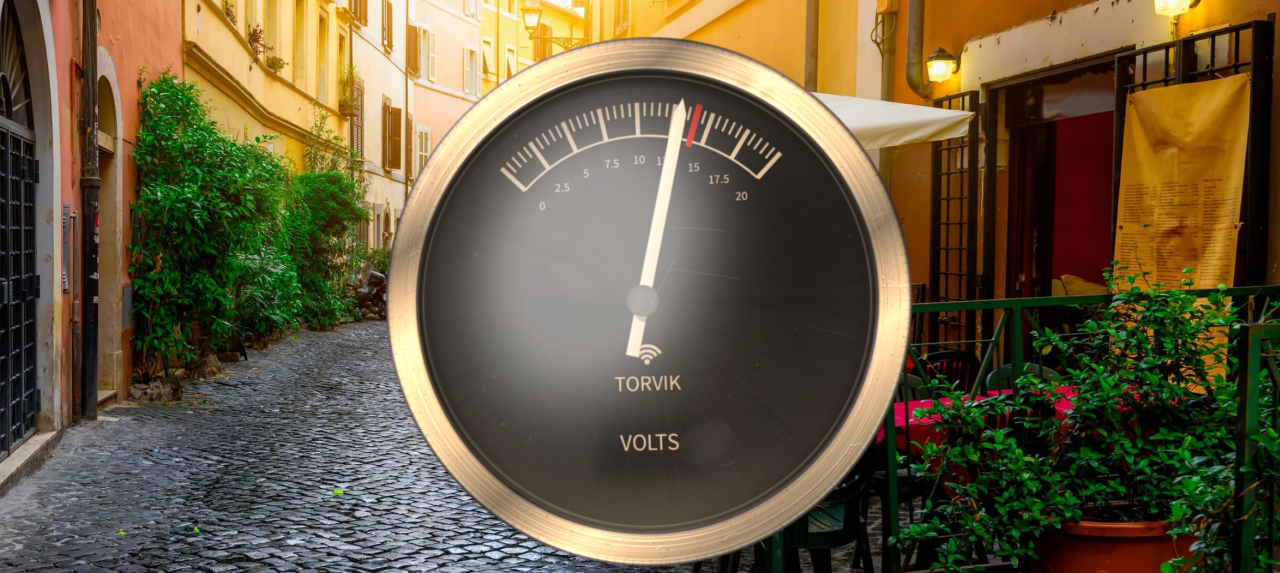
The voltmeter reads 13 V
